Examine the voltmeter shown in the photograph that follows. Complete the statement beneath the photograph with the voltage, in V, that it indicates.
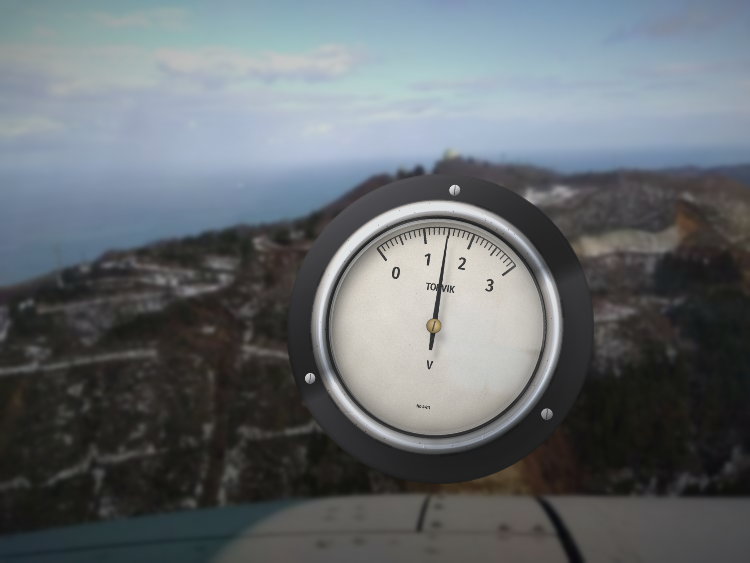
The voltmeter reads 1.5 V
